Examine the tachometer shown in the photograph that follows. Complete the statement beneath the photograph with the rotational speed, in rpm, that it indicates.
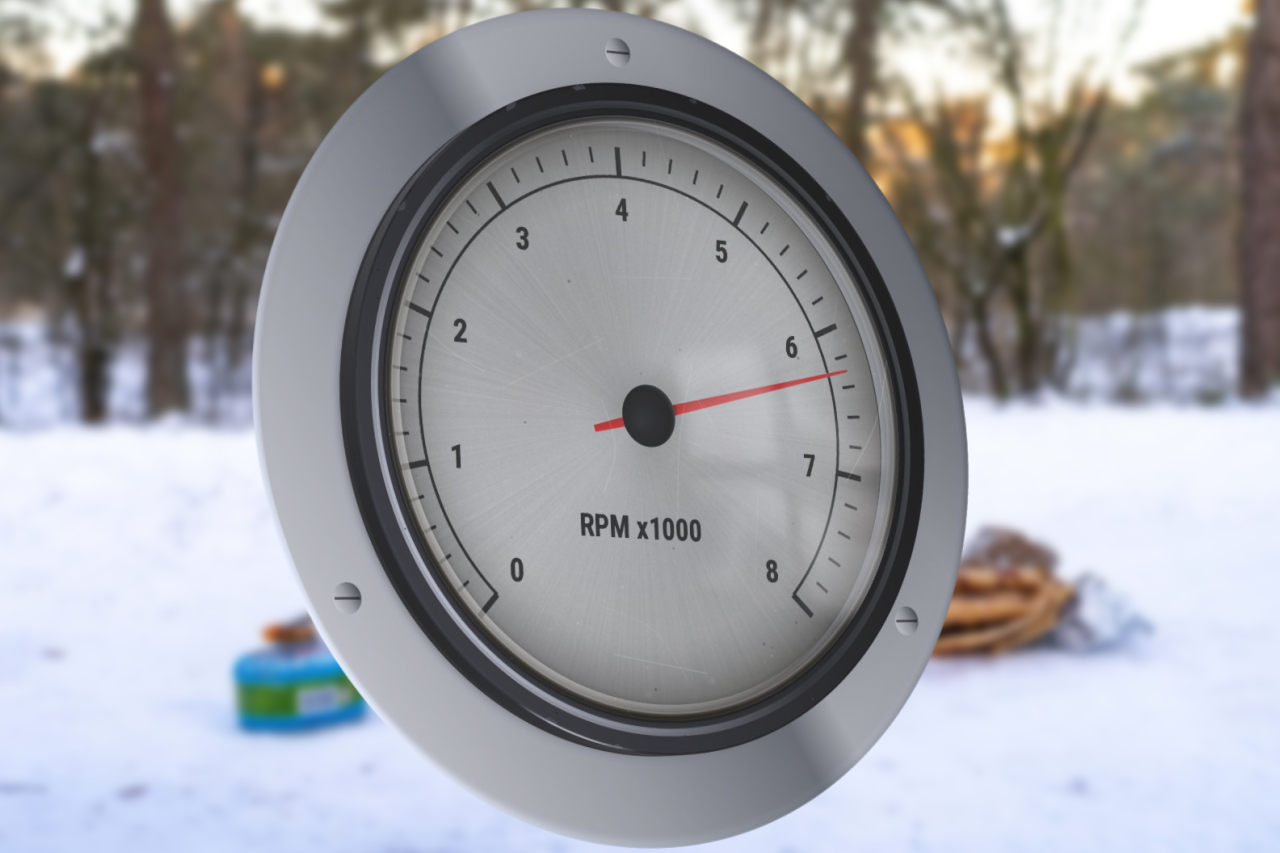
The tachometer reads 6300 rpm
